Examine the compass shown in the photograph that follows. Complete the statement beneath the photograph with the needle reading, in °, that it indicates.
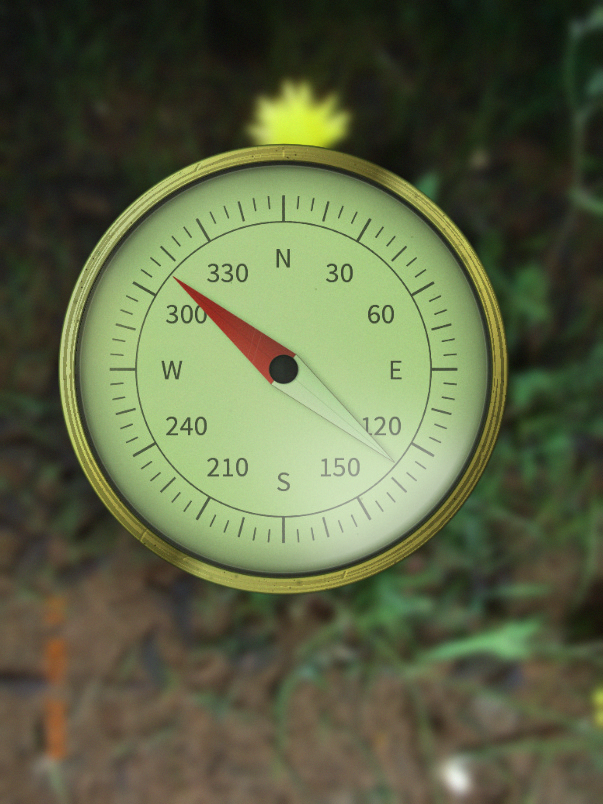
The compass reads 310 °
